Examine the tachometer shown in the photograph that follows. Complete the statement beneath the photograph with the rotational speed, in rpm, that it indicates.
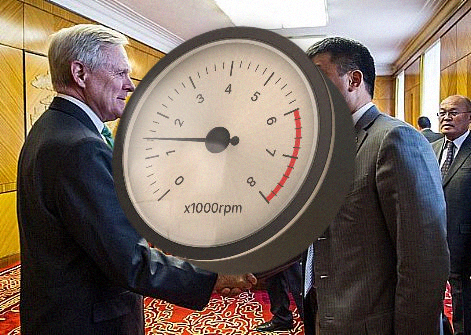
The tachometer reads 1400 rpm
